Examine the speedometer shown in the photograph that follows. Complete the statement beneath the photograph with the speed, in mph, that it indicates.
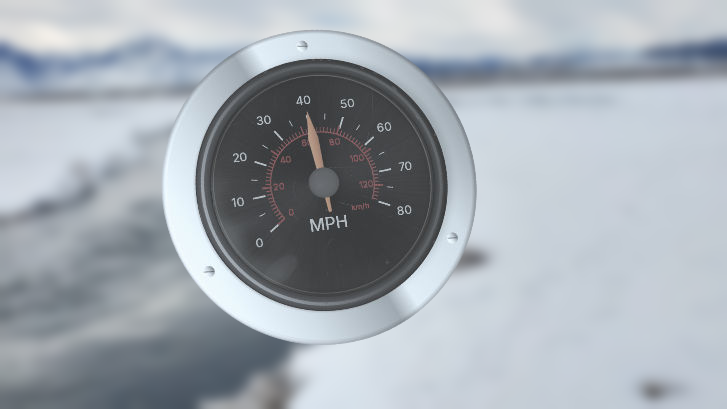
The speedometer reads 40 mph
